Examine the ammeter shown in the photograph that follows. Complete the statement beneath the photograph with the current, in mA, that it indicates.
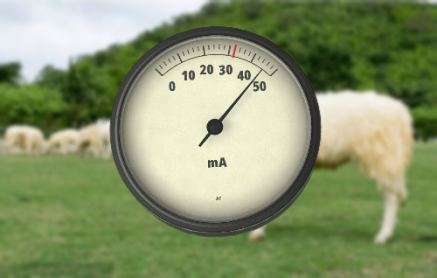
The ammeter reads 46 mA
